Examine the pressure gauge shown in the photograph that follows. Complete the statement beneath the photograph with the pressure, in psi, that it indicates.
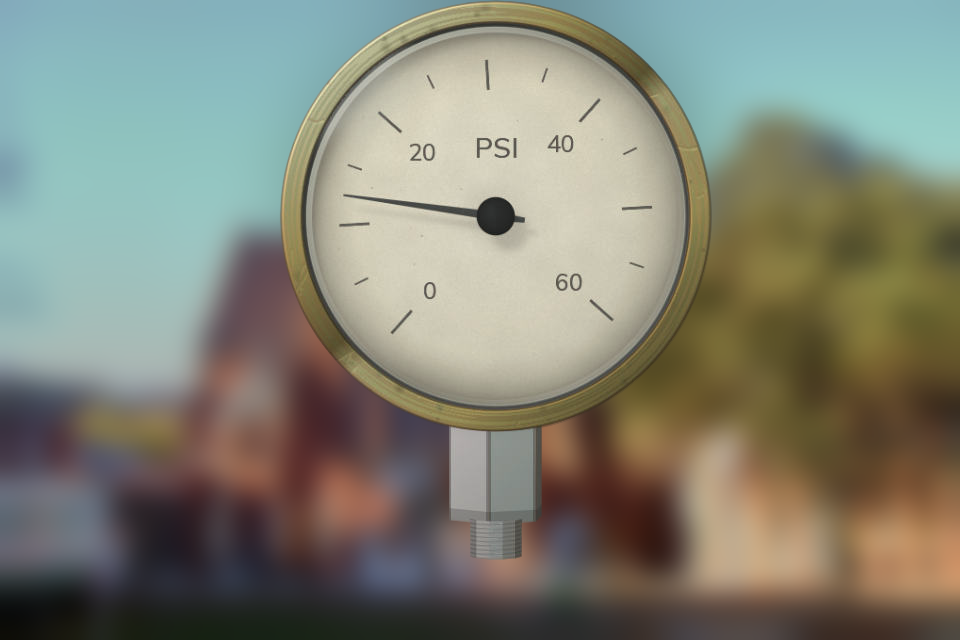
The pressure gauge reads 12.5 psi
